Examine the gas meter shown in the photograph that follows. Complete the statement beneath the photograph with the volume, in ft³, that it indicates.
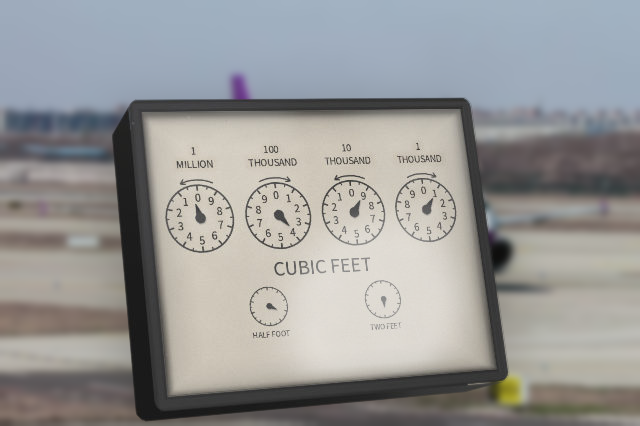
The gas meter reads 39100 ft³
